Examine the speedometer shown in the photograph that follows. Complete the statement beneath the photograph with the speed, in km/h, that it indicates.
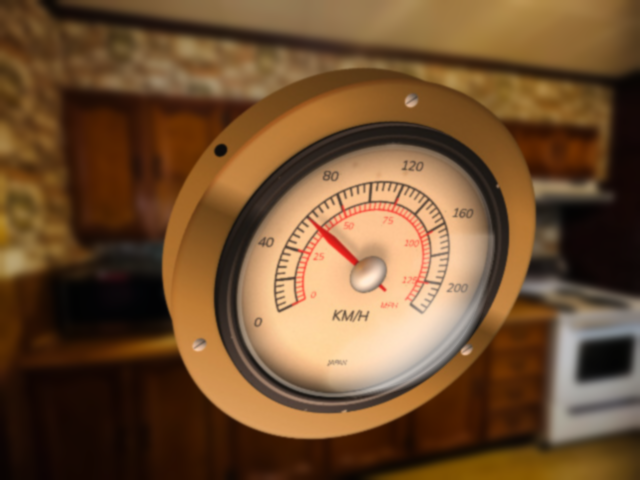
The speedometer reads 60 km/h
